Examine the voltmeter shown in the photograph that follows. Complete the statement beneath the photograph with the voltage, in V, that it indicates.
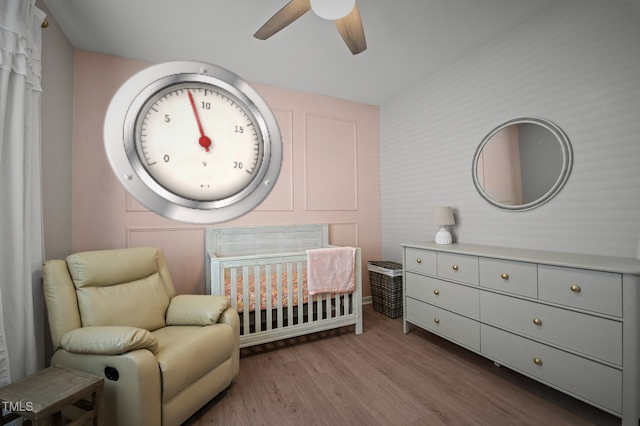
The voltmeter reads 8.5 V
